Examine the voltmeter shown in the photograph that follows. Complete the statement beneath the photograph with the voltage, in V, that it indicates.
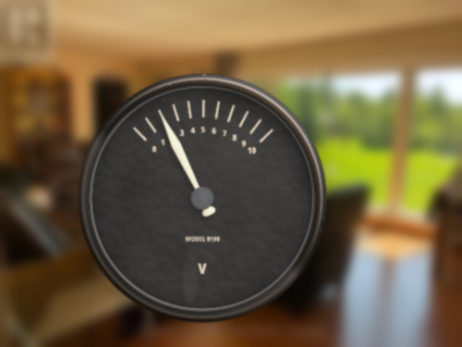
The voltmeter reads 2 V
